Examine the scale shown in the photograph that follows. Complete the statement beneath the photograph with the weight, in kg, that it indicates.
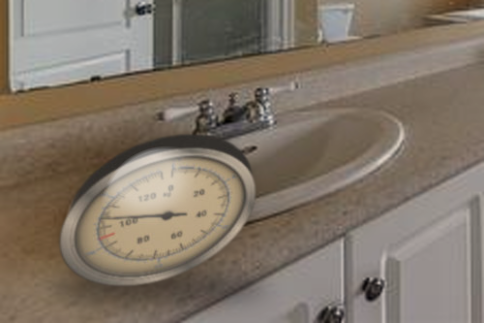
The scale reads 105 kg
